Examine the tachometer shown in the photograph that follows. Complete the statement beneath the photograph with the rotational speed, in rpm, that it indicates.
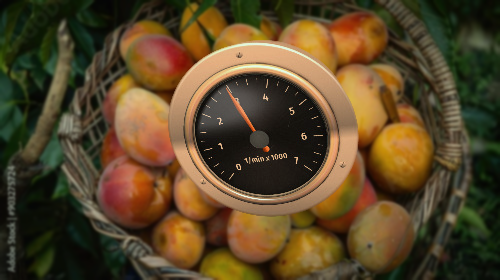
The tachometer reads 3000 rpm
